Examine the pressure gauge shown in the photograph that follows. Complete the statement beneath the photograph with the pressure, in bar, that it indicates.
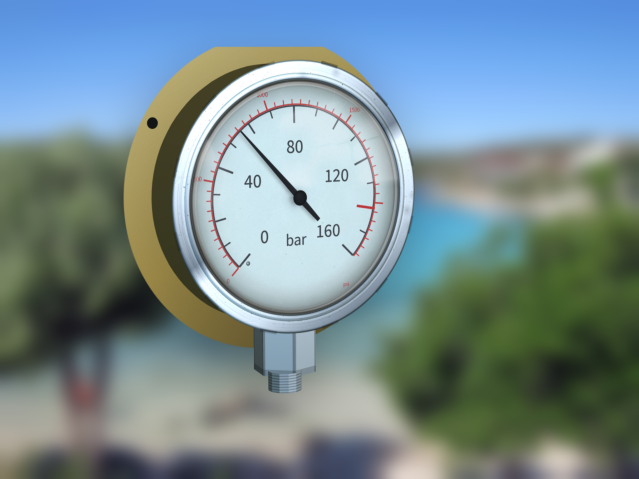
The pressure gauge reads 55 bar
